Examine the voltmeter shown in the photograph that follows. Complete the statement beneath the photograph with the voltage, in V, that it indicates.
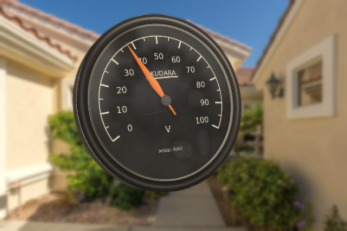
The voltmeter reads 37.5 V
